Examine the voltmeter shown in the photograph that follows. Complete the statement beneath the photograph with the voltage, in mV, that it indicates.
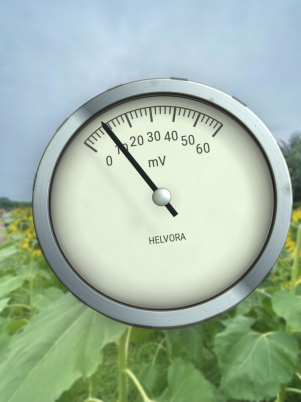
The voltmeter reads 10 mV
